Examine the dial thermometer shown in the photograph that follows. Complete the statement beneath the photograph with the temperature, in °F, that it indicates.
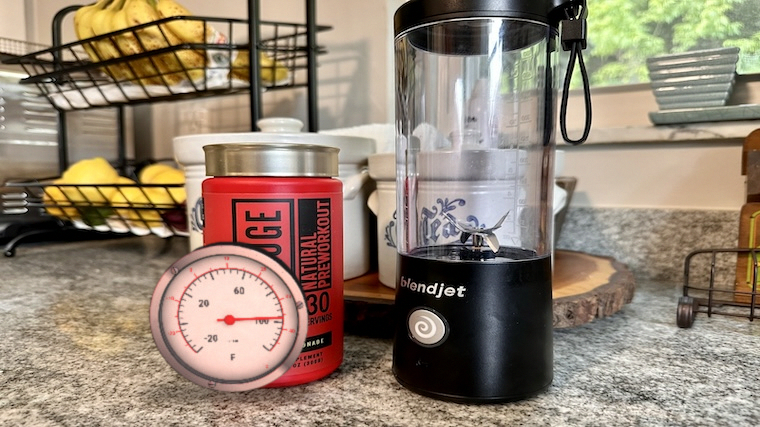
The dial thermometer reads 96 °F
